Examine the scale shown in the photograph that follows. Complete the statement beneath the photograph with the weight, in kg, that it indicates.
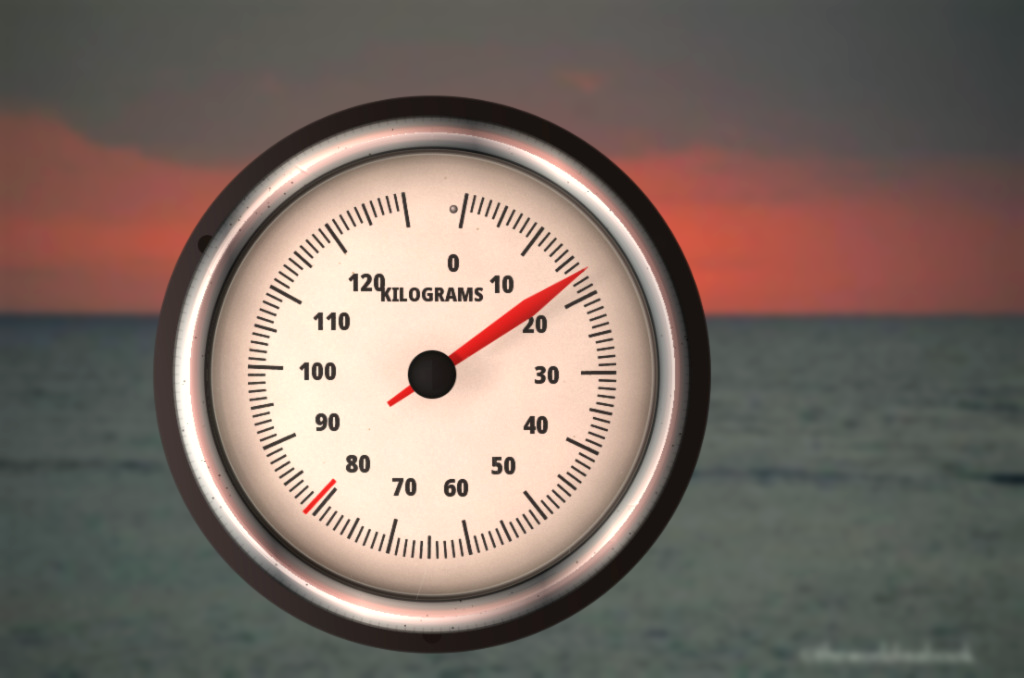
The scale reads 17 kg
